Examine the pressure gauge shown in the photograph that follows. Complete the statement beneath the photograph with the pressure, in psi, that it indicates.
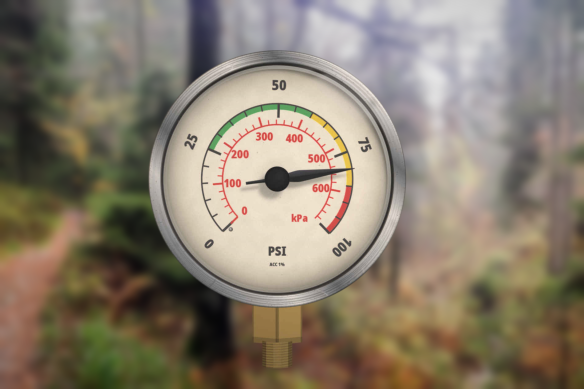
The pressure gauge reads 80 psi
